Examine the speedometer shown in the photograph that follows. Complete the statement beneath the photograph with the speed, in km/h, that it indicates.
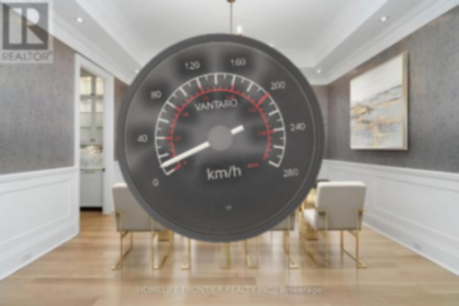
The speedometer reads 10 km/h
